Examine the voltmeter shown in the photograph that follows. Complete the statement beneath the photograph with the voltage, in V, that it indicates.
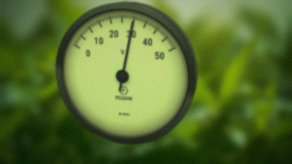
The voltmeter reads 30 V
